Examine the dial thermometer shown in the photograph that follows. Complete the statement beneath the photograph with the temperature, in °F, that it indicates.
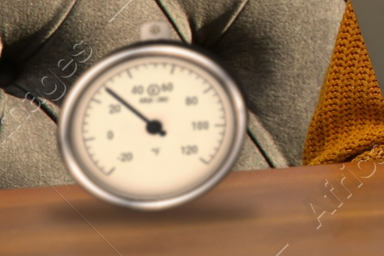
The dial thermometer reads 28 °F
